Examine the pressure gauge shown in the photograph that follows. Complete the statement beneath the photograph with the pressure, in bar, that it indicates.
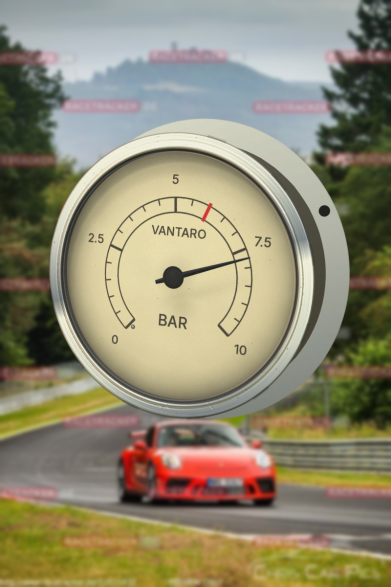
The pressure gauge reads 7.75 bar
